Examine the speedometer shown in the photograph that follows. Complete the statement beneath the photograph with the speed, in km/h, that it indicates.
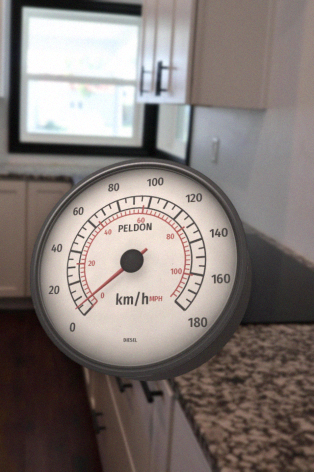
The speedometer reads 5 km/h
